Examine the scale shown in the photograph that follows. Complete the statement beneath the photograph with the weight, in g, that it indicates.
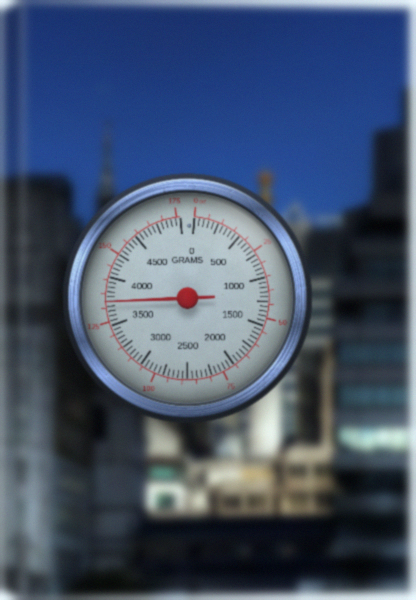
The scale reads 3750 g
